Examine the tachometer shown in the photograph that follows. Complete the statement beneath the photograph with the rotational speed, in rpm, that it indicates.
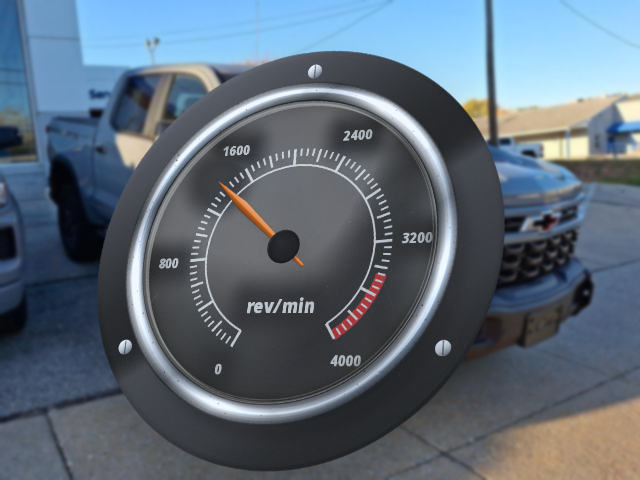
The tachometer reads 1400 rpm
